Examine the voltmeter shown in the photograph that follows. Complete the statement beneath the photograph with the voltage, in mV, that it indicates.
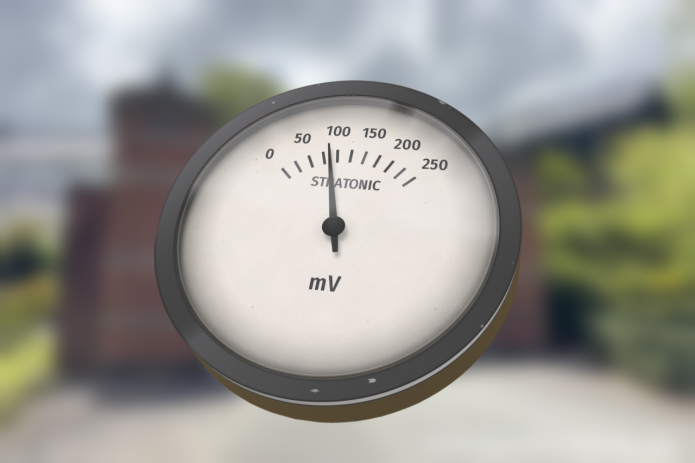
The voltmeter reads 87.5 mV
